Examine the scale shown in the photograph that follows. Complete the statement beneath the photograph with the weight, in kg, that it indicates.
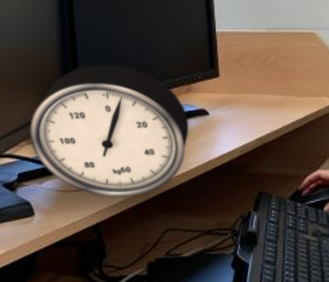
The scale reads 5 kg
